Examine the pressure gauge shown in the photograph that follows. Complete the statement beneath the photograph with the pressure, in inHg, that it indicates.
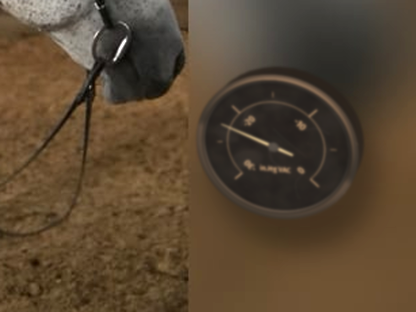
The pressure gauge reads -22.5 inHg
